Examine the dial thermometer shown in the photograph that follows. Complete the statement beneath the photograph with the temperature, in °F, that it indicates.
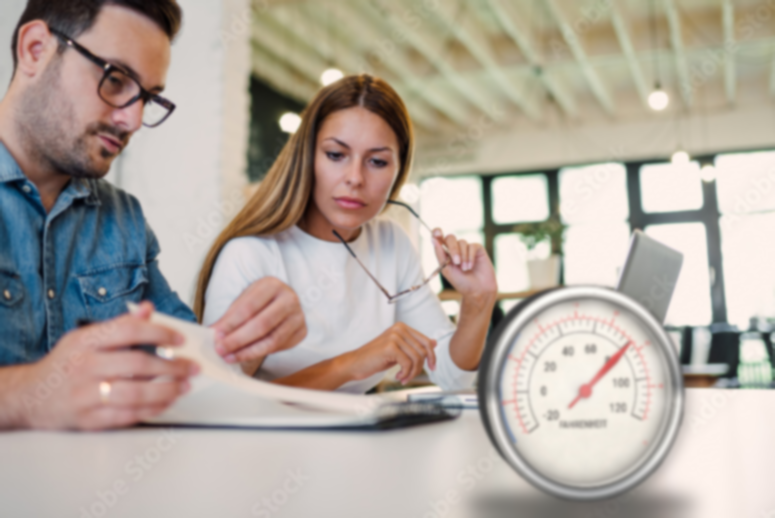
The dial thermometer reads 80 °F
